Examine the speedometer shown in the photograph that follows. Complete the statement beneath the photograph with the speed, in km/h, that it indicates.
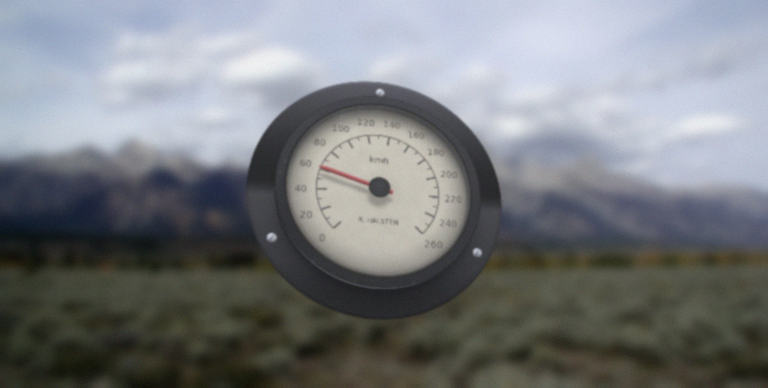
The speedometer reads 60 km/h
